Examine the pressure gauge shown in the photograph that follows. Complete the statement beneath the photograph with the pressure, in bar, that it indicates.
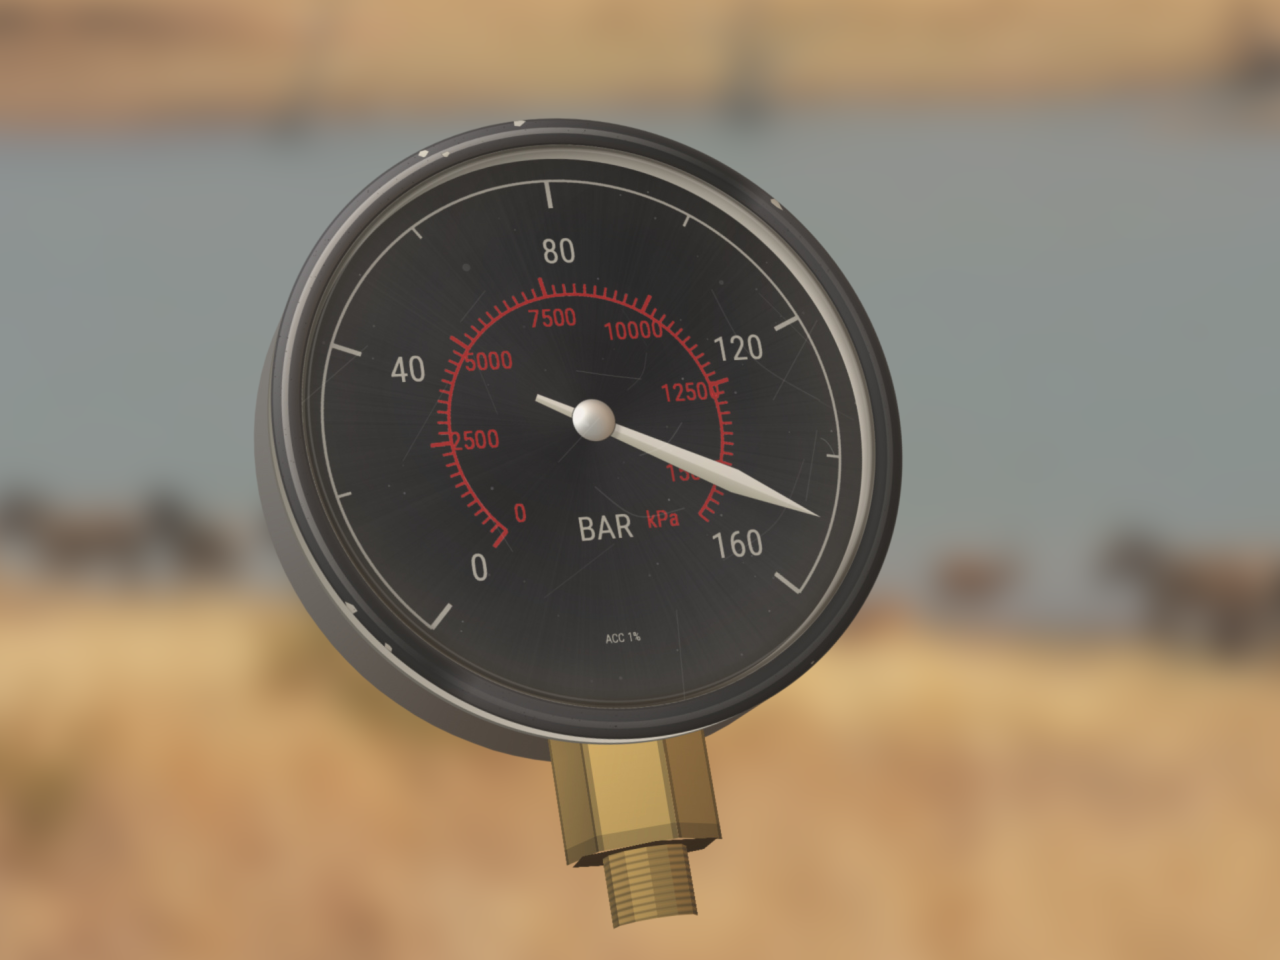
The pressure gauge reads 150 bar
